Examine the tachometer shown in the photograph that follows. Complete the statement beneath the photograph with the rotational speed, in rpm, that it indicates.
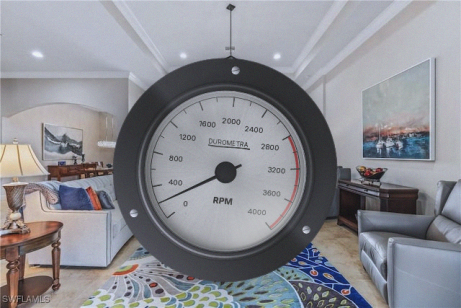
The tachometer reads 200 rpm
